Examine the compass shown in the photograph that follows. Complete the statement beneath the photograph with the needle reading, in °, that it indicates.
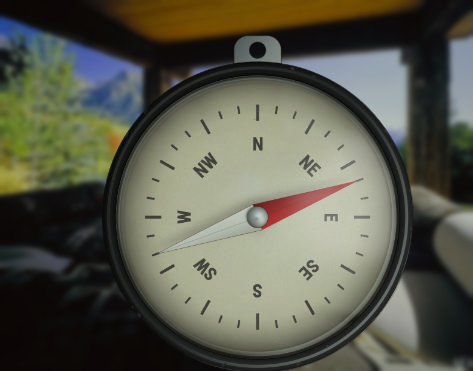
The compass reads 70 °
